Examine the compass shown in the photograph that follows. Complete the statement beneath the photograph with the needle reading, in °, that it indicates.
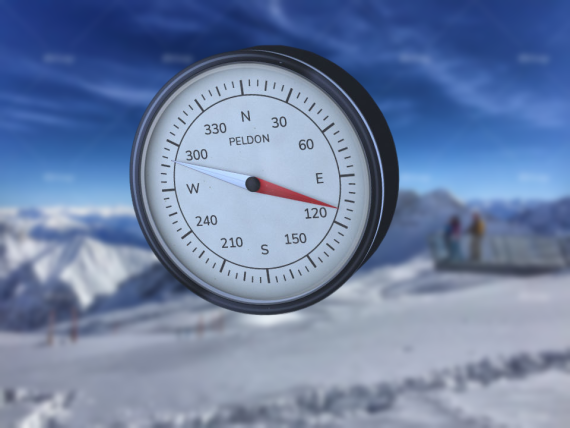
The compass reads 110 °
